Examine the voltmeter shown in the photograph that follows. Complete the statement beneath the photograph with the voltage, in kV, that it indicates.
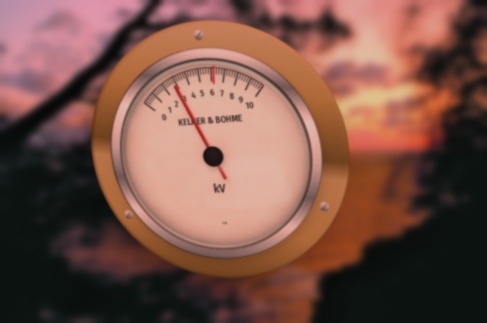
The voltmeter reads 3 kV
